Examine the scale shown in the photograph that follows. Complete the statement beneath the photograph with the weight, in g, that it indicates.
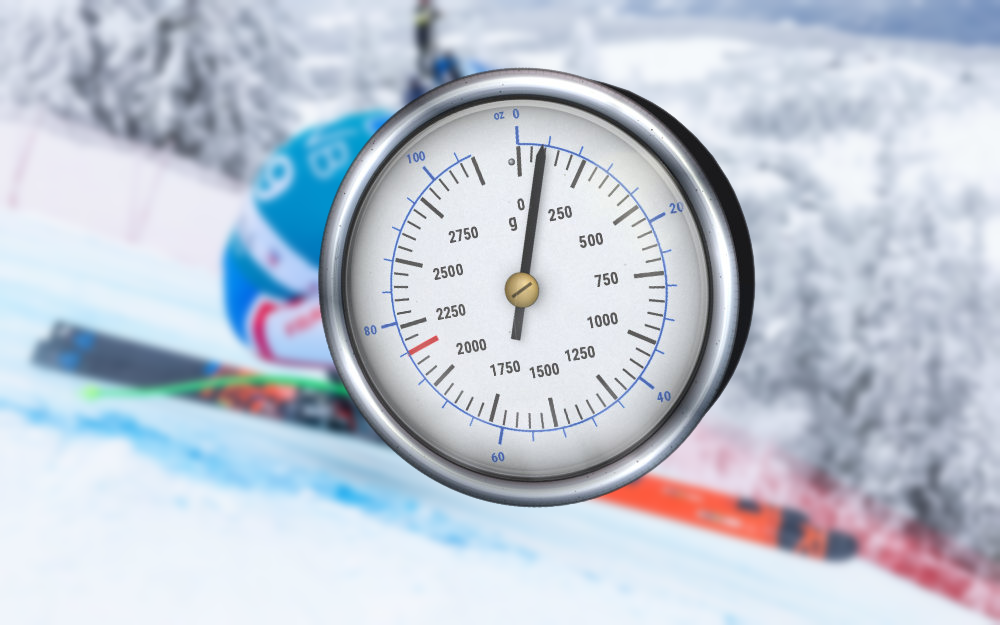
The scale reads 100 g
